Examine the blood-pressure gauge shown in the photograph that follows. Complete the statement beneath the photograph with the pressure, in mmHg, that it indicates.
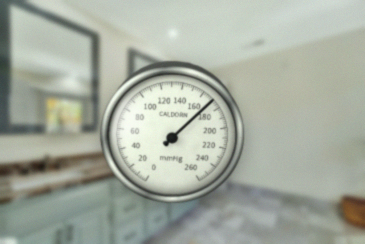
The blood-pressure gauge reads 170 mmHg
